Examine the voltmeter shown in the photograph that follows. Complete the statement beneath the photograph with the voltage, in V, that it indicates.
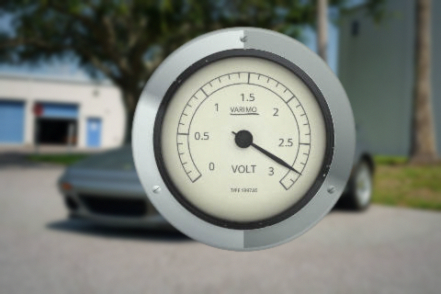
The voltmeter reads 2.8 V
